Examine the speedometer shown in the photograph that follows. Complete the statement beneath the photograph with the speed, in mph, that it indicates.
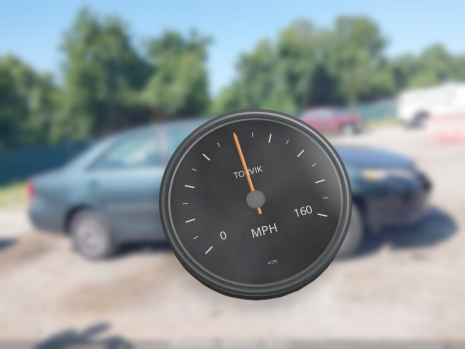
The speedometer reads 80 mph
